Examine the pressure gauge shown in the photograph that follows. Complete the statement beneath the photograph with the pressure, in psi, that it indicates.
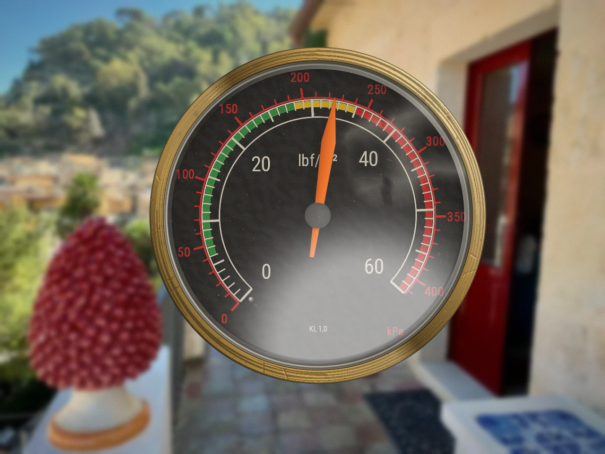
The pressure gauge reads 32.5 psi
